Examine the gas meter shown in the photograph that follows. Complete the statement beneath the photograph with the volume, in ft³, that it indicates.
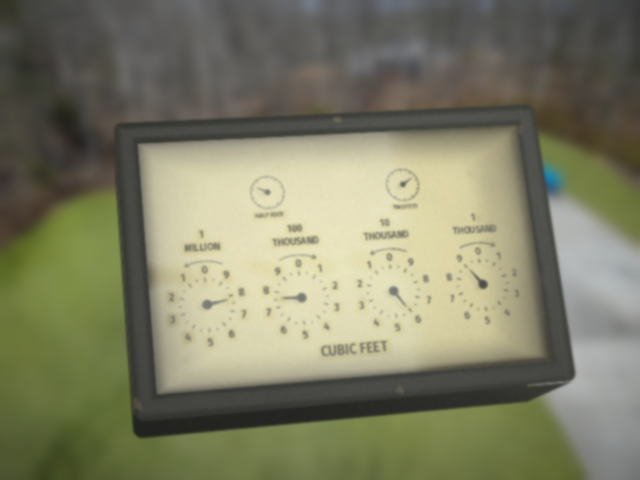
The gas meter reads 775900 ft³
